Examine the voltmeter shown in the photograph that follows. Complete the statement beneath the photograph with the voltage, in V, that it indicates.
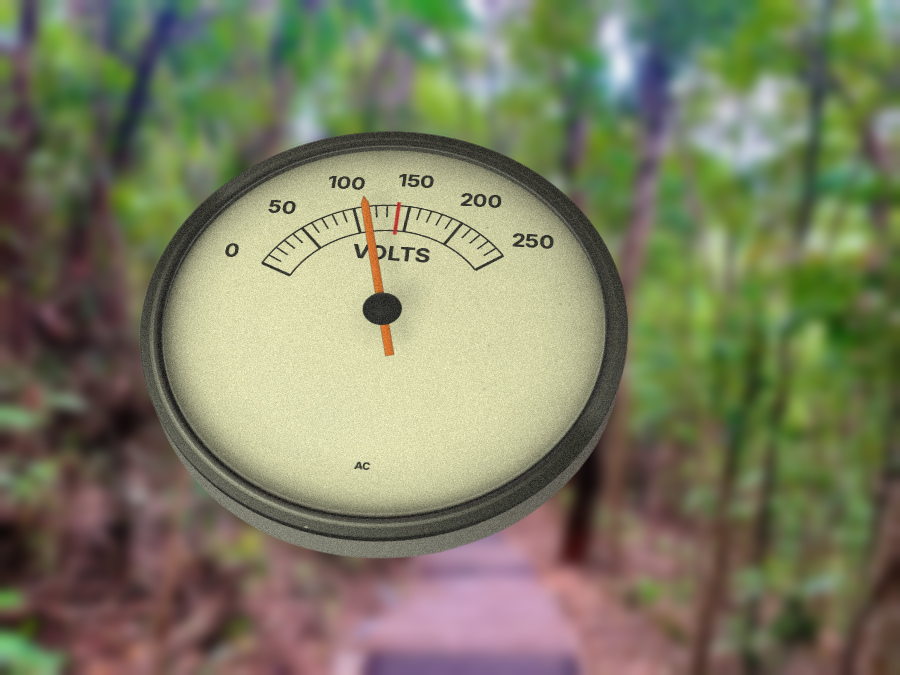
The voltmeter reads 110 V
